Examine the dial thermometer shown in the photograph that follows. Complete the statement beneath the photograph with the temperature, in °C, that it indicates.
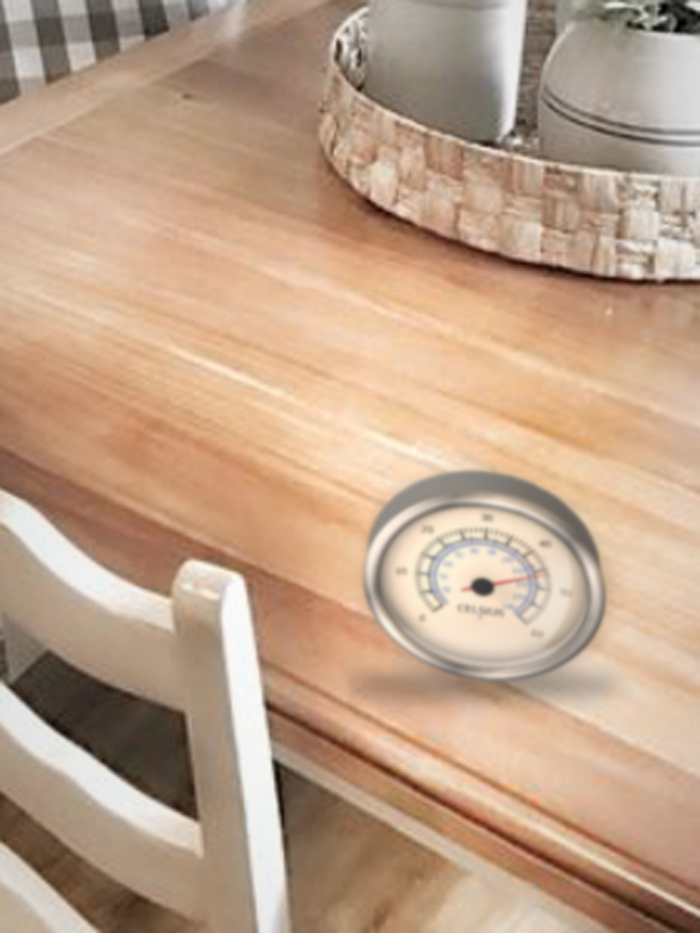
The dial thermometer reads 45 °C
